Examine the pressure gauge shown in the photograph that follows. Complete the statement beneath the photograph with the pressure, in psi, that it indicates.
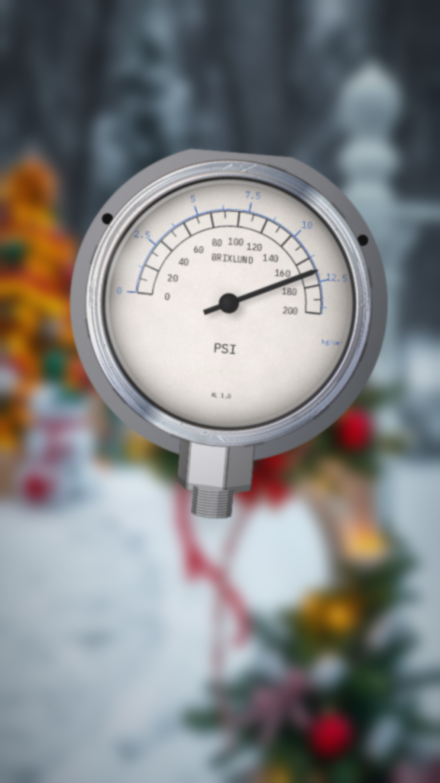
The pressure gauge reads 170 psi
